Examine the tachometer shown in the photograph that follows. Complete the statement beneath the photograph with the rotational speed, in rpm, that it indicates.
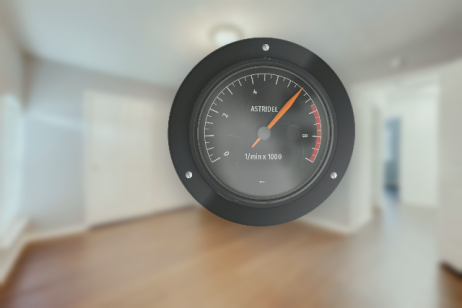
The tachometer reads 6000 rpm
